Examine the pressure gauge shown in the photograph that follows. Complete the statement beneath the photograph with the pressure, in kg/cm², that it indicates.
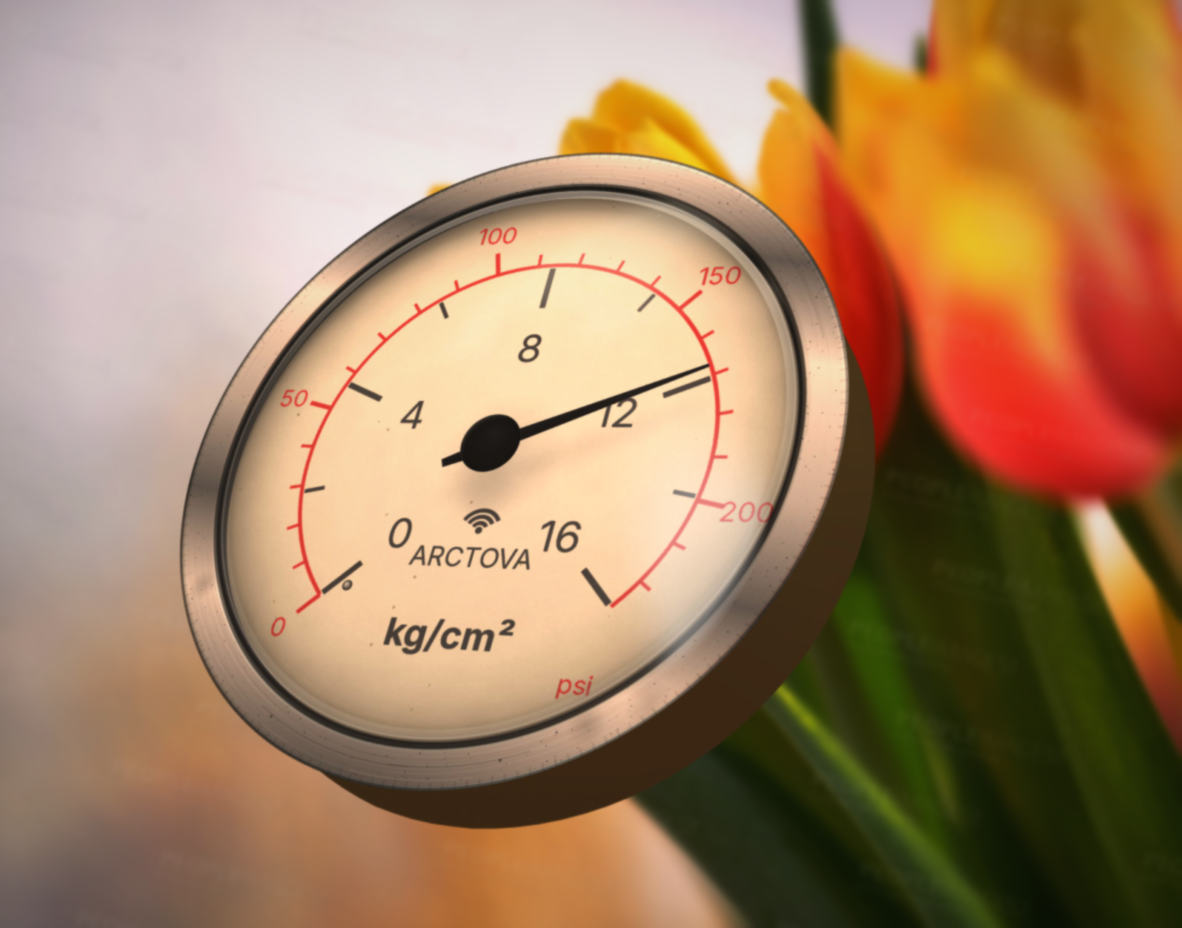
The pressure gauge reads 12 kg/cm²
